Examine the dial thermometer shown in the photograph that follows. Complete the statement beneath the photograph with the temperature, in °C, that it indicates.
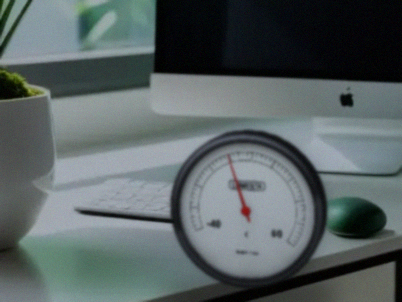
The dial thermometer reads 0 °C
